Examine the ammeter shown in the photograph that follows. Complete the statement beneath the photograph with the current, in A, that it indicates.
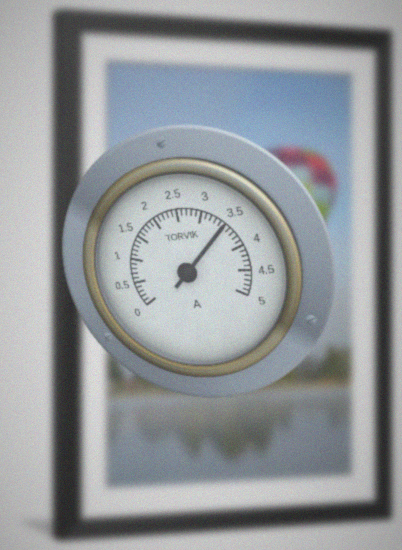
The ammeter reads 3.5 A
